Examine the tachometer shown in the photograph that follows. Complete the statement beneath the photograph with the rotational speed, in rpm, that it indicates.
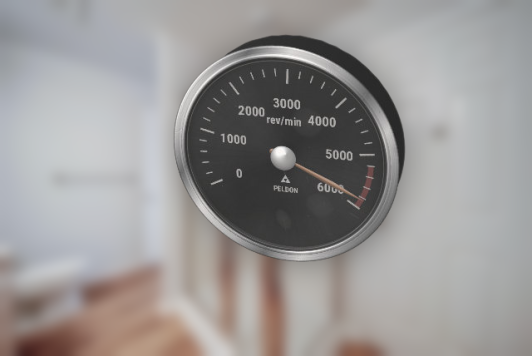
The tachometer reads 5800 rpm
